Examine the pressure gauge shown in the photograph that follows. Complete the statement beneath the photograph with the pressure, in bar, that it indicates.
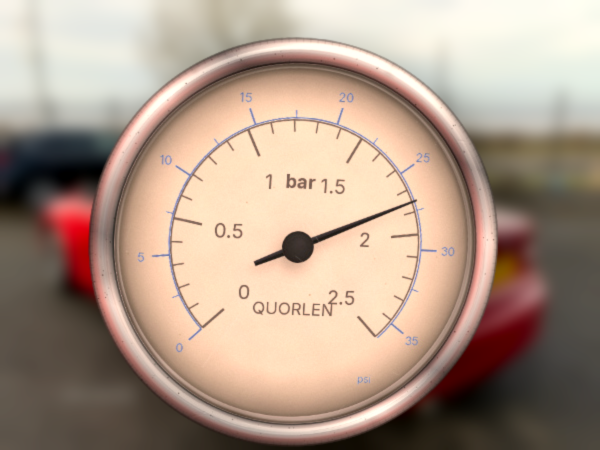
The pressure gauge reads 1.85 bar
